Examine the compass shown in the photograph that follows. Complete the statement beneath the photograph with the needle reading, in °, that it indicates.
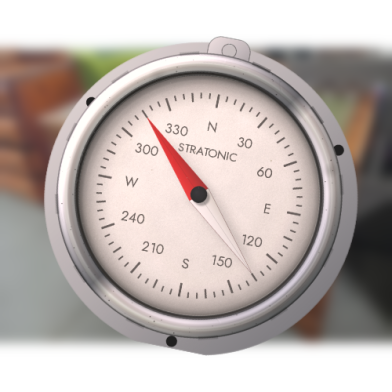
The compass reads 315 °
